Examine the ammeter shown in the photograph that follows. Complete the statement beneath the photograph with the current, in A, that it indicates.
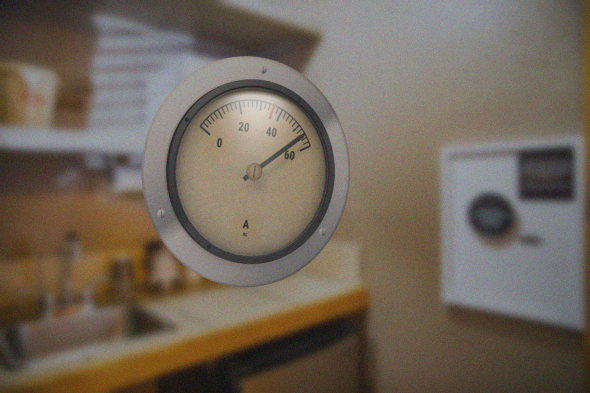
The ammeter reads 54 A
